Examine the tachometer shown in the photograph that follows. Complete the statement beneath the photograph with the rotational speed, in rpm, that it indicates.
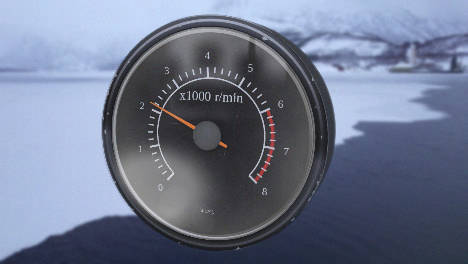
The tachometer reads 2200 rpm
